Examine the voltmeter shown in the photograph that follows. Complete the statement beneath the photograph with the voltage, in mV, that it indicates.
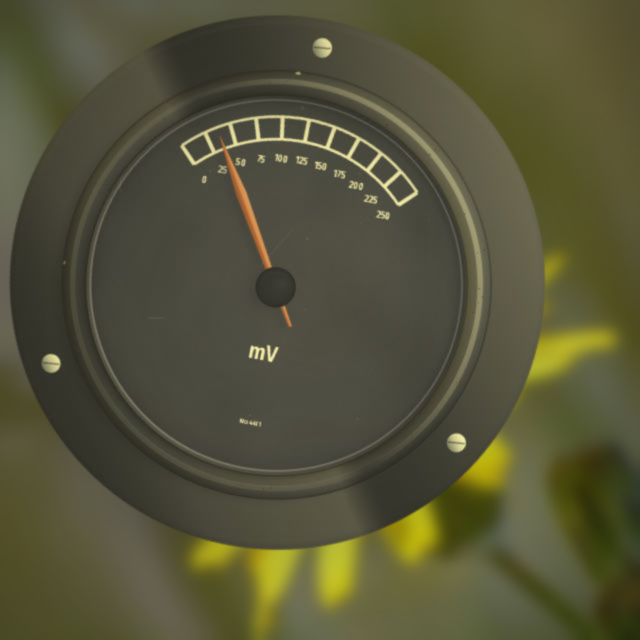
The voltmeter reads 37.5 mV
